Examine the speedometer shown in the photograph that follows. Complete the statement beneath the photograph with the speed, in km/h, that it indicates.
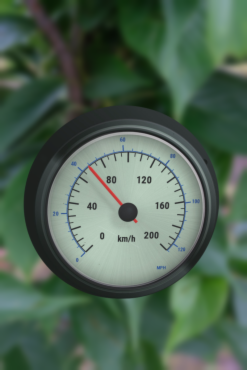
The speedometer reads 70 km/h
